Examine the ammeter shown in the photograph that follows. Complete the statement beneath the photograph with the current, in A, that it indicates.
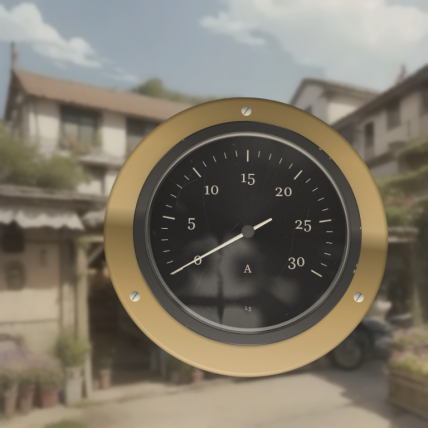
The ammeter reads 0 A
